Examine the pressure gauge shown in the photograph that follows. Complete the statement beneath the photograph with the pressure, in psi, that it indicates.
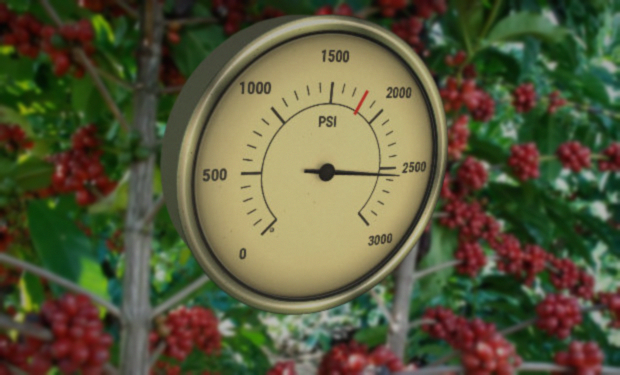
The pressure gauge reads 2550 psi
